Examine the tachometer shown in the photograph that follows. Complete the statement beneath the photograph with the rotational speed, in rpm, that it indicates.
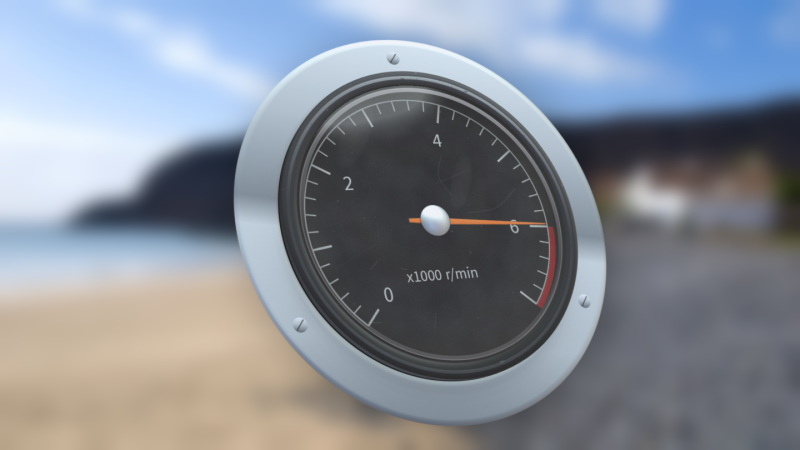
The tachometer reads 6000 rpm
